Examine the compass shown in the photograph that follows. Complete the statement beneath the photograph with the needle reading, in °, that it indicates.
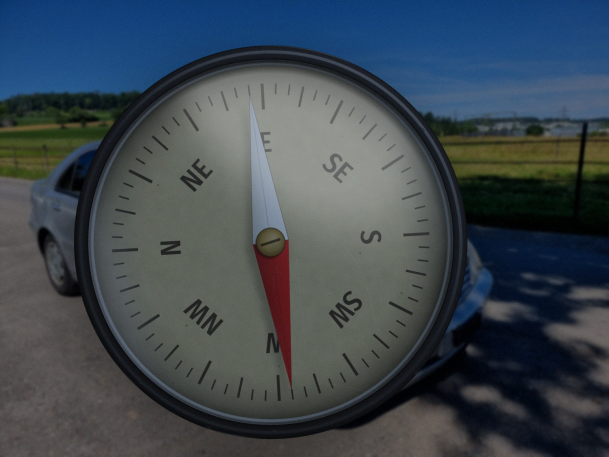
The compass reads 265 °
